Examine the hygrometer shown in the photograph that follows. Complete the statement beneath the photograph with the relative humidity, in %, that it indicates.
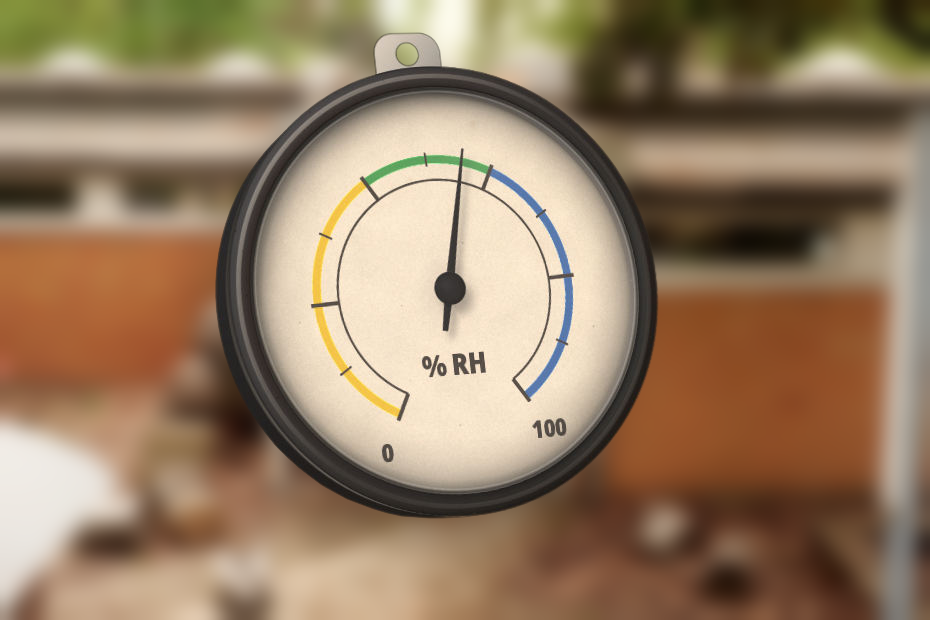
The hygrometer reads 55 %
